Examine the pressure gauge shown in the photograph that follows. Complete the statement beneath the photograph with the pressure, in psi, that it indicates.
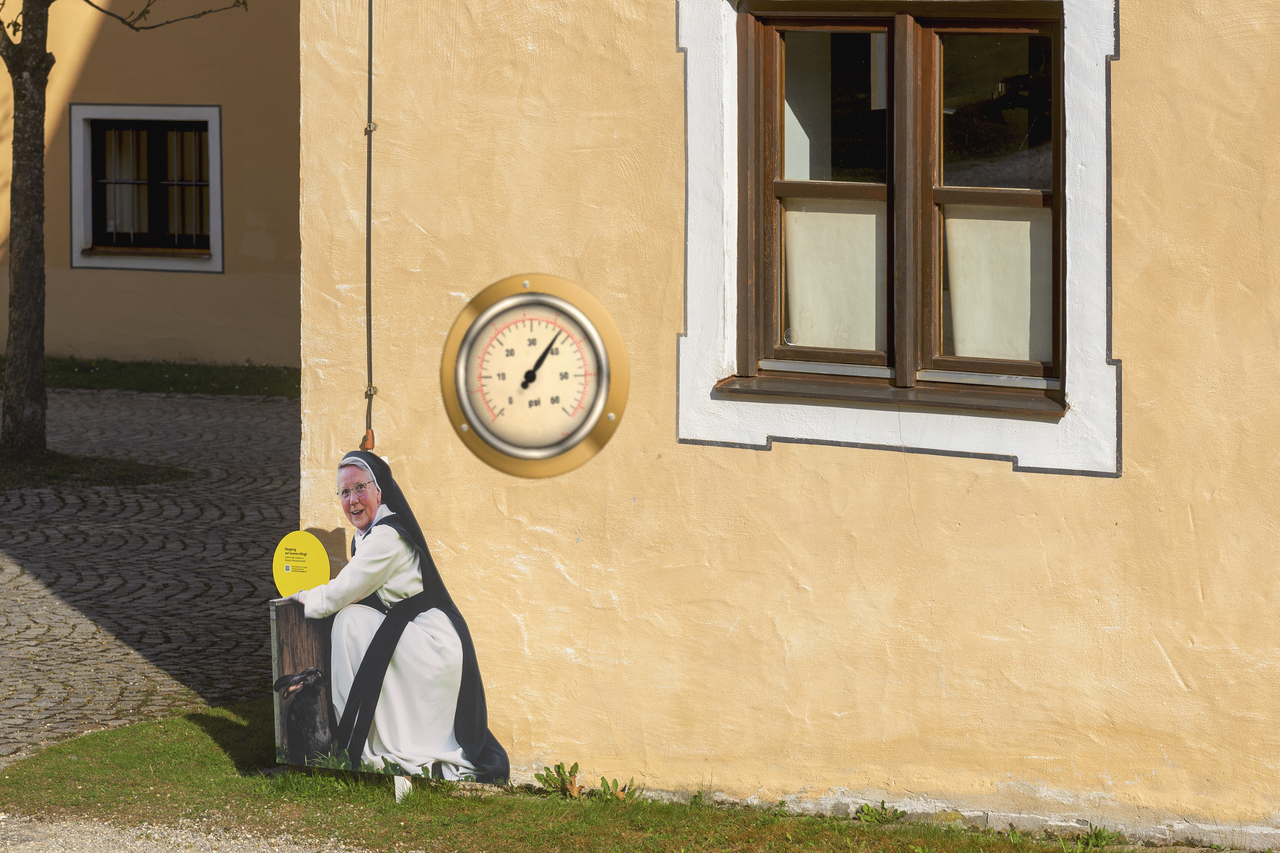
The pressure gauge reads 38 psi
